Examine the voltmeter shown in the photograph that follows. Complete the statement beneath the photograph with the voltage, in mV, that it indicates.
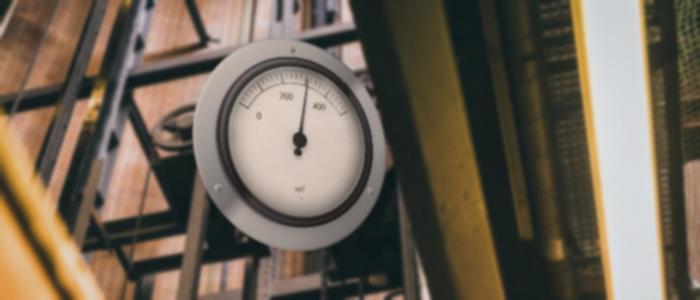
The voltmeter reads 300 mV
